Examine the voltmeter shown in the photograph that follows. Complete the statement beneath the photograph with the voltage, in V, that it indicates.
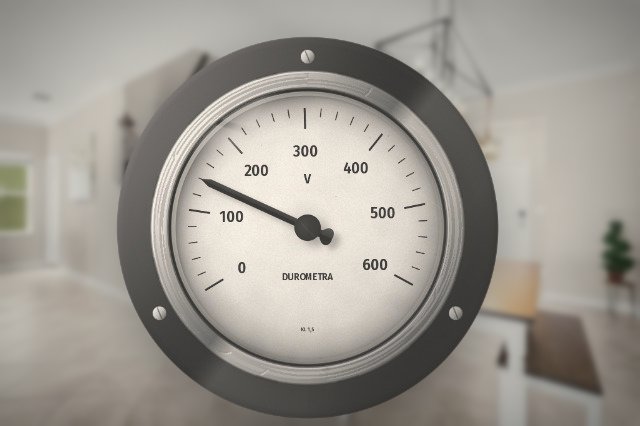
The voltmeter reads 140 V
